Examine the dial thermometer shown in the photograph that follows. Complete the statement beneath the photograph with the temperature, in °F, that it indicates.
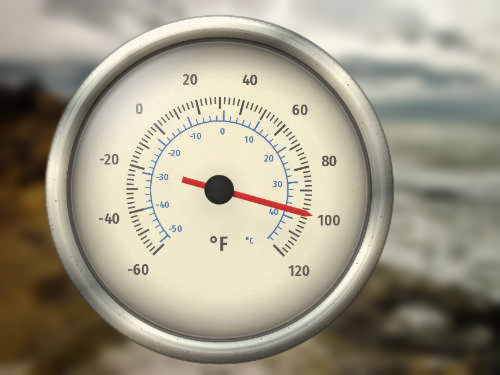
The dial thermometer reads 100 °F
